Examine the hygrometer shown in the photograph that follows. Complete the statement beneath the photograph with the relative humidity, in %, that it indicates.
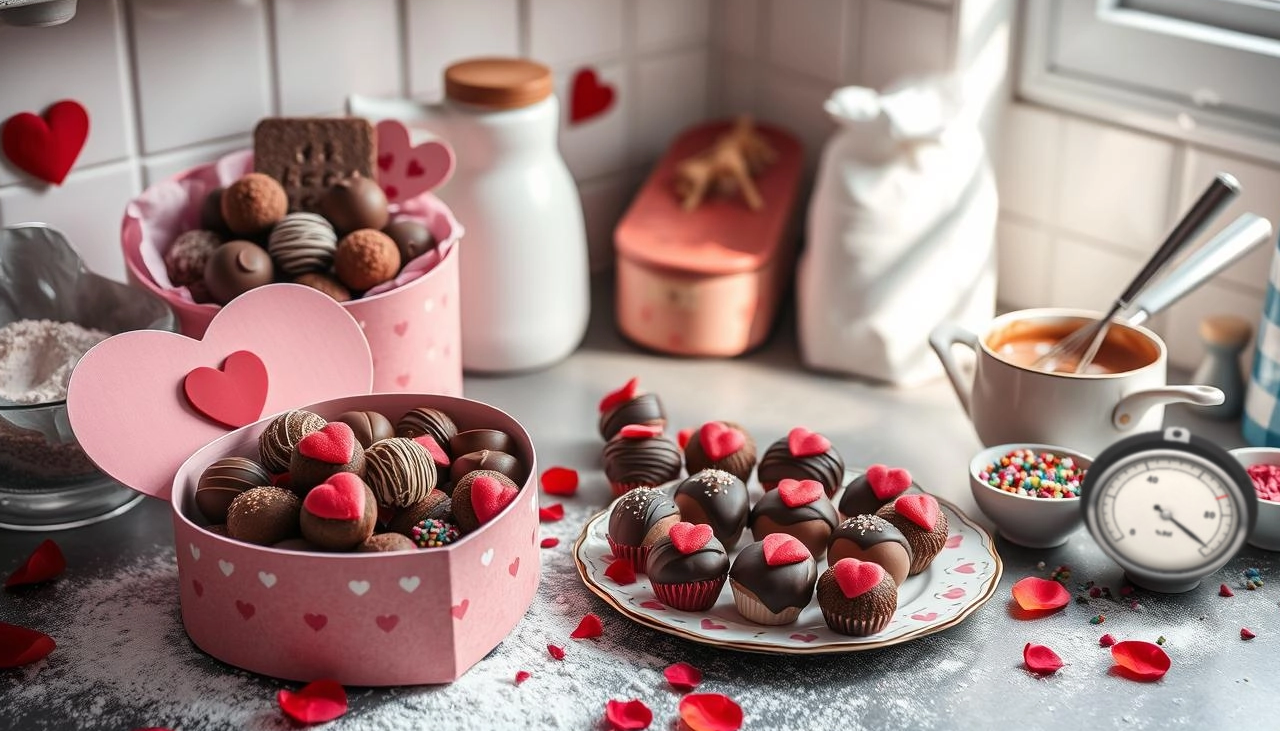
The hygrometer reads 96 %
